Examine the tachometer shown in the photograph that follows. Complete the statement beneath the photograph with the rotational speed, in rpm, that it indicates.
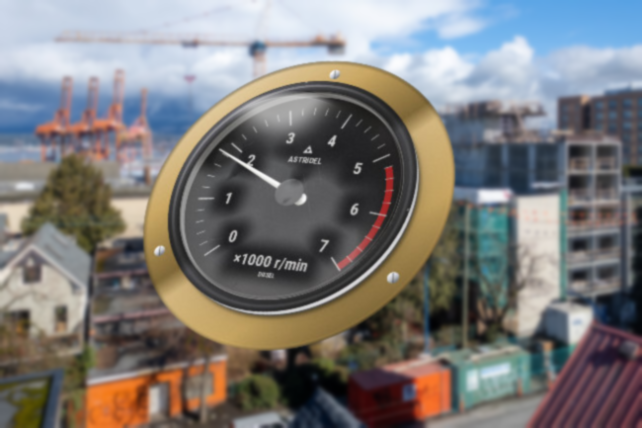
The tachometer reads 1800 rpm
